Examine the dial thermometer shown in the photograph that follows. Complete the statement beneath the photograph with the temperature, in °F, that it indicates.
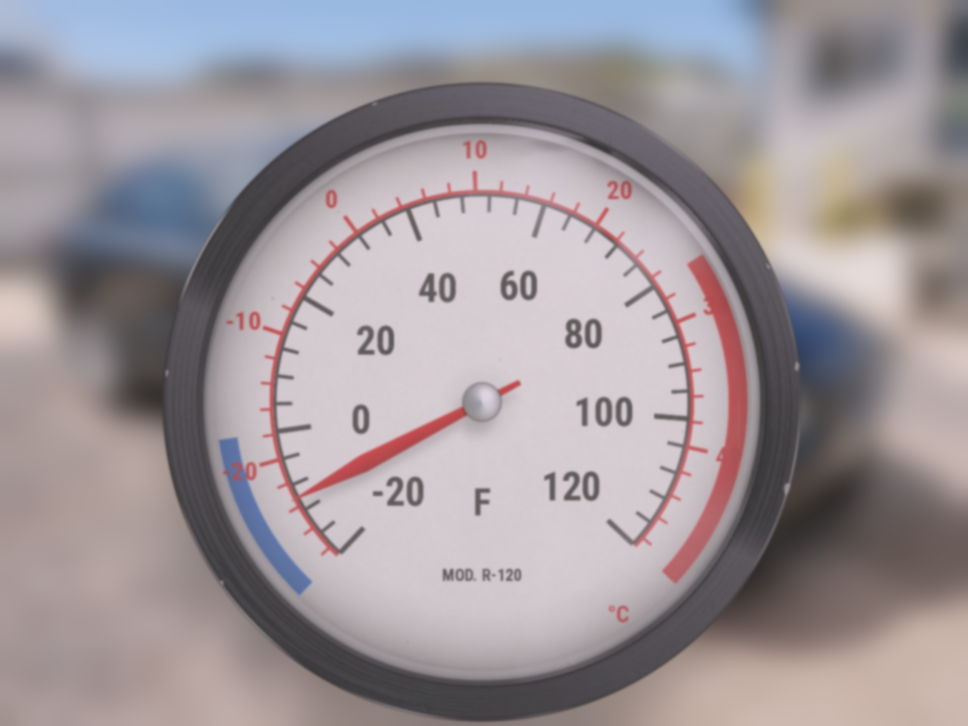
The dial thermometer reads -10 °F
